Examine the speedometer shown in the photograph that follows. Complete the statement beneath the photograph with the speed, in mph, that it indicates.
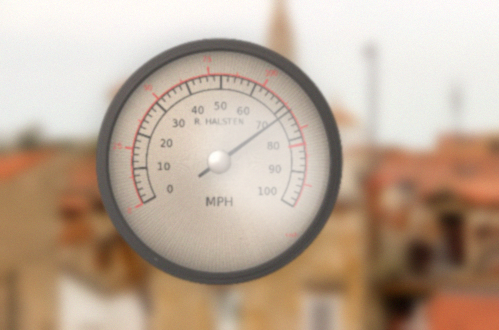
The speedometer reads 72 mph
